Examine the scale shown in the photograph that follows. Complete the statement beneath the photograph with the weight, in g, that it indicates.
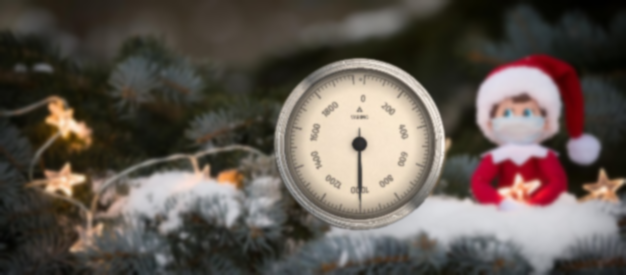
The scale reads 1000 g
